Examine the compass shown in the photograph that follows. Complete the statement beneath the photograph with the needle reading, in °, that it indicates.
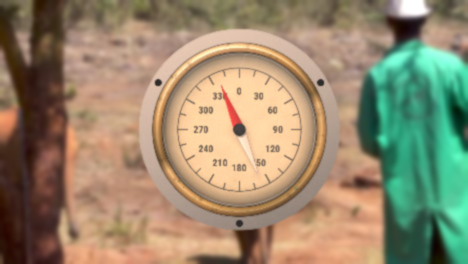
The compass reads 337.5 °
